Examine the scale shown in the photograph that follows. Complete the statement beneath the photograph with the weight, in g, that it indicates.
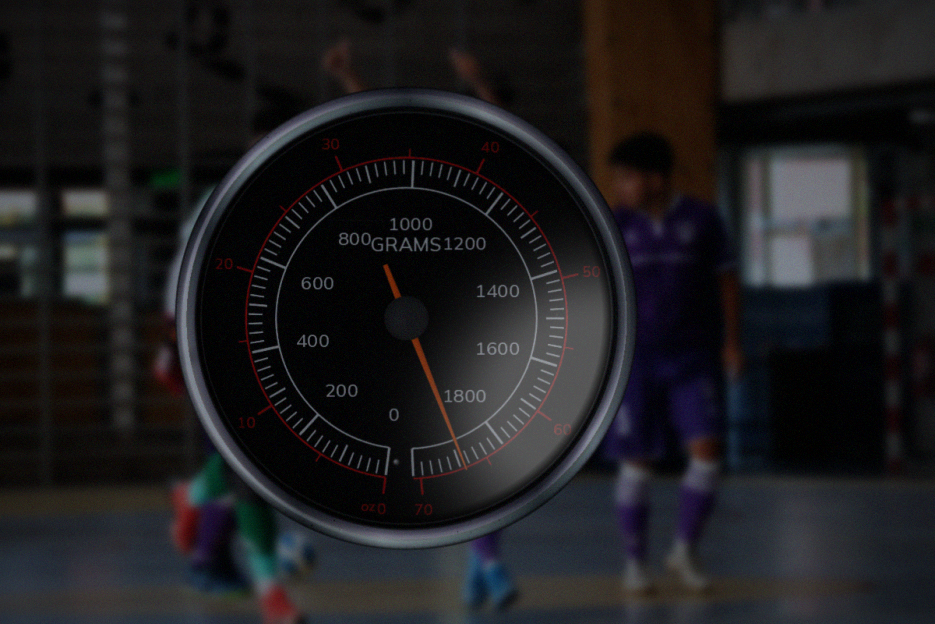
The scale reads 1890 g
